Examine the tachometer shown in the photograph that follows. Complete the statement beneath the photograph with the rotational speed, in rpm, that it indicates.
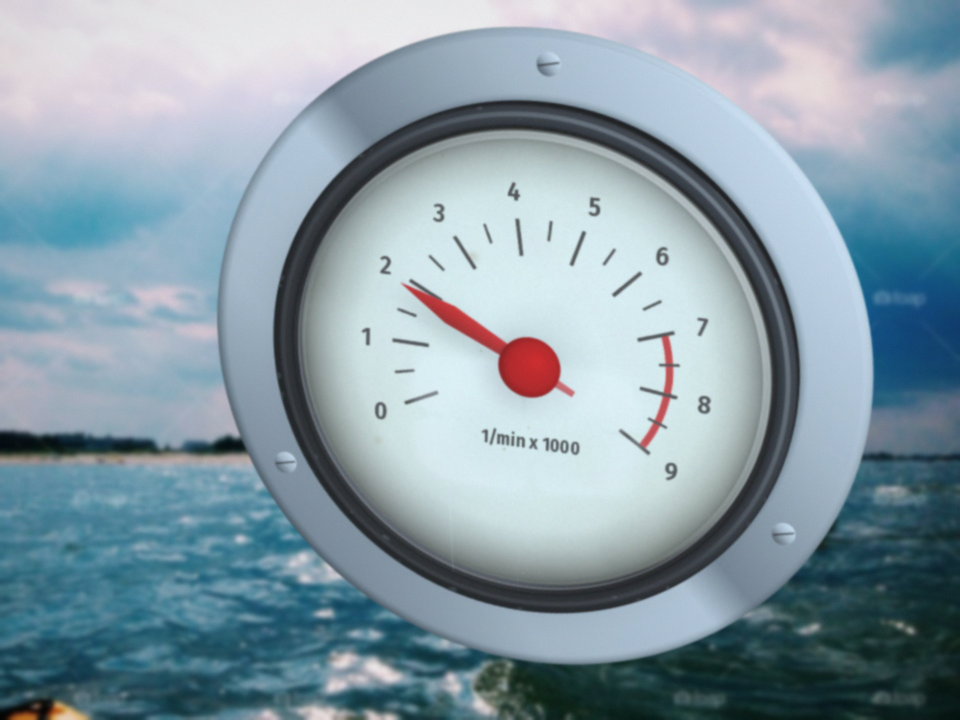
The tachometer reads 2000 rpm
